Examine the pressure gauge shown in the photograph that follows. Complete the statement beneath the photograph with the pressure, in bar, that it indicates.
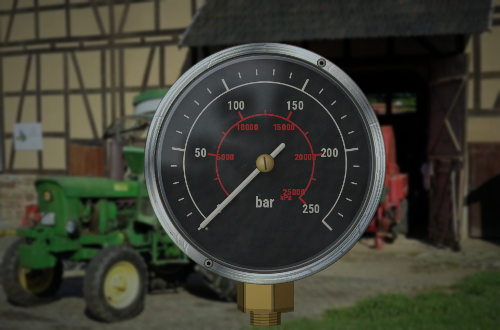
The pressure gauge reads 0 bar
